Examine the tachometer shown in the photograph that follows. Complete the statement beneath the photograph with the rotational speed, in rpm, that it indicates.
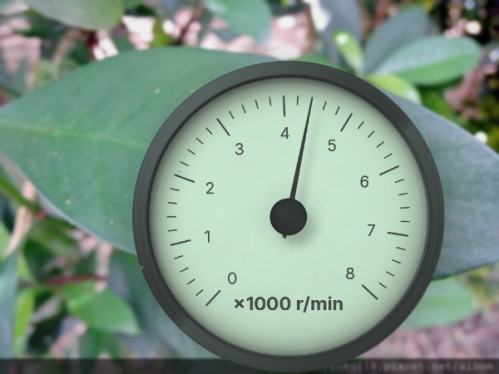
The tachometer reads 4400 rpm
